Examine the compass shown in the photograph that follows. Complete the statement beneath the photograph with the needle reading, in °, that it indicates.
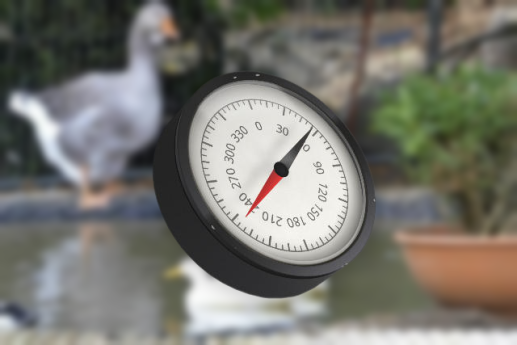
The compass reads 235 °
